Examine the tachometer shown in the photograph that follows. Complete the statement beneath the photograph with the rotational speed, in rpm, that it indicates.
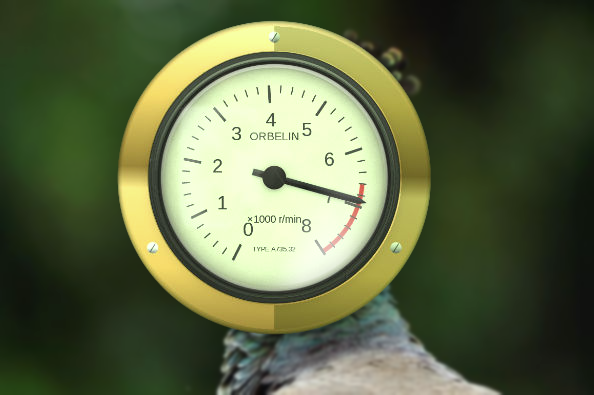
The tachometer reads 6900 rpm
